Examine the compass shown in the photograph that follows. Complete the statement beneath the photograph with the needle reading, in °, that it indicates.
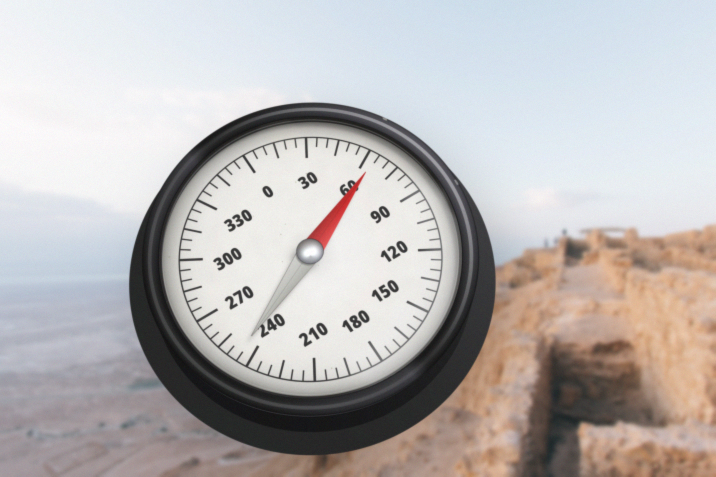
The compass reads 65 °
